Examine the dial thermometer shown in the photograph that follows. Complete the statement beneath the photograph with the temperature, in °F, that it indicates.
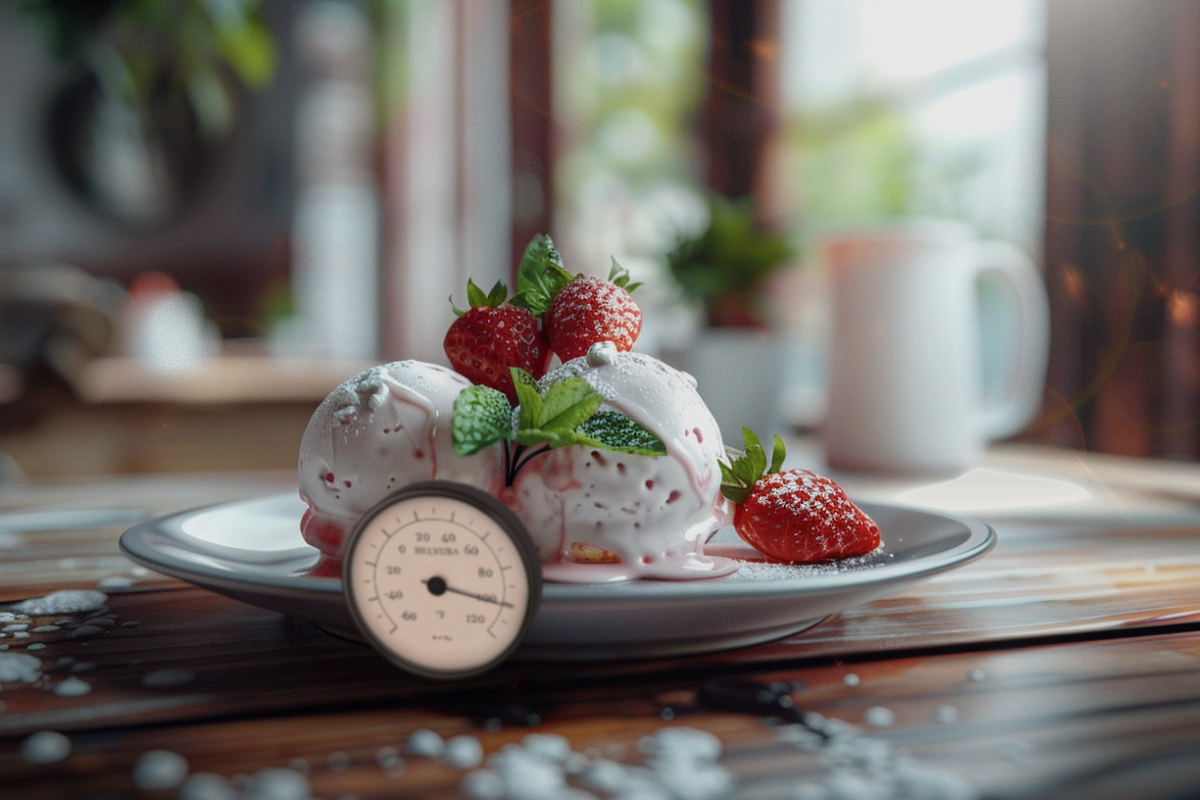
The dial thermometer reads 100 °F
